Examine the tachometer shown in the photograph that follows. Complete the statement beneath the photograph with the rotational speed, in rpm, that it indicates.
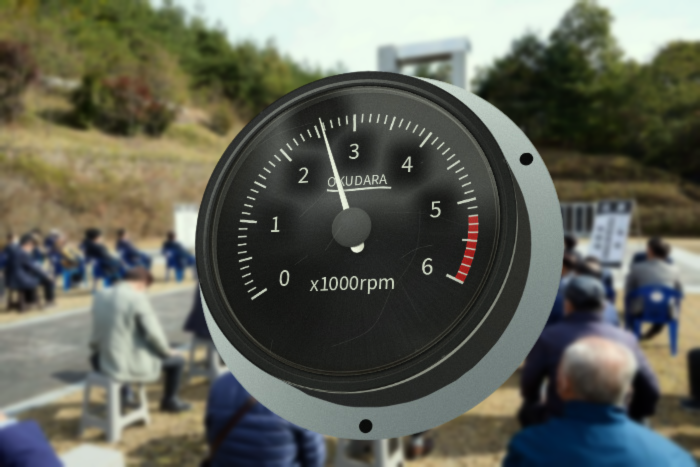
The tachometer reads 2600 rpm
